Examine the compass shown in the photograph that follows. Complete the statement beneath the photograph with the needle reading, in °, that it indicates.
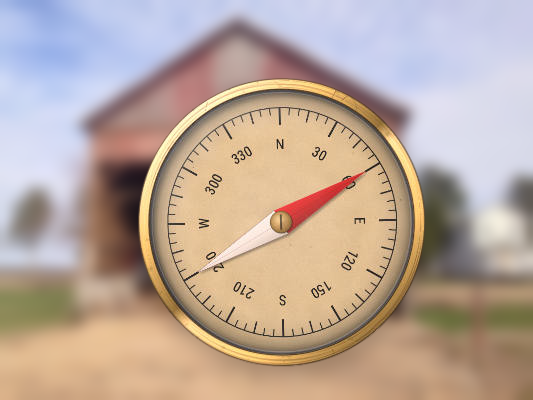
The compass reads 60 °
